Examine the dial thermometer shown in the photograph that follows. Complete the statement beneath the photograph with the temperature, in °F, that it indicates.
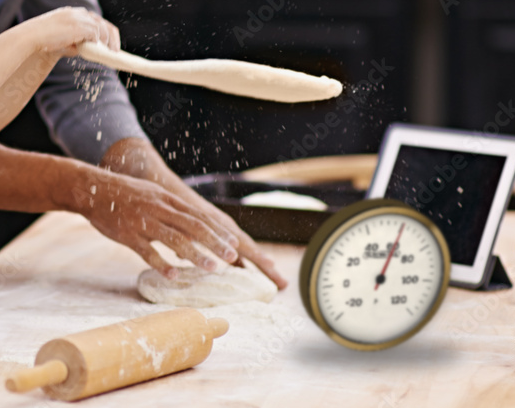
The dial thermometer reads 60 °F
